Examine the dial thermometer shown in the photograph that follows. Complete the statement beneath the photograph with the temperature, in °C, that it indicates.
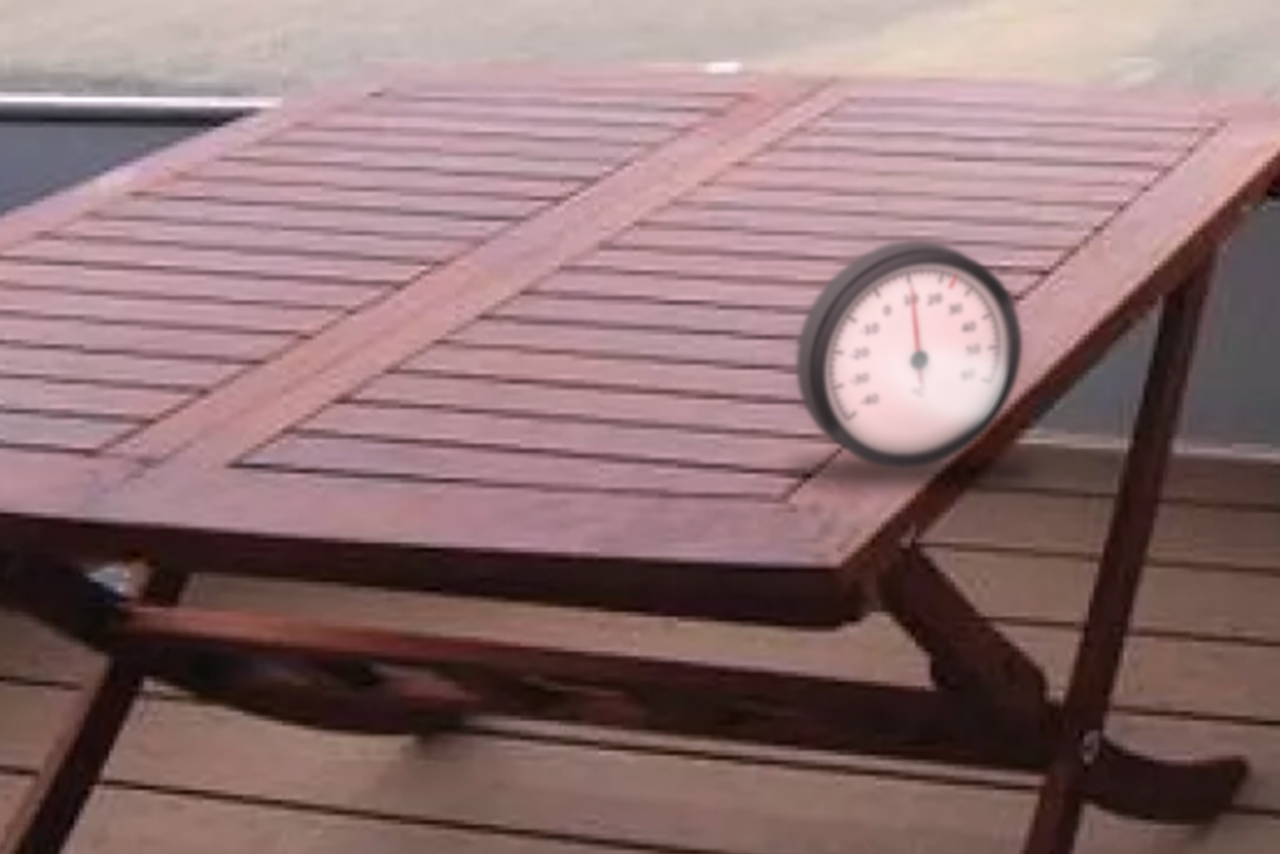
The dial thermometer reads 10 °C
